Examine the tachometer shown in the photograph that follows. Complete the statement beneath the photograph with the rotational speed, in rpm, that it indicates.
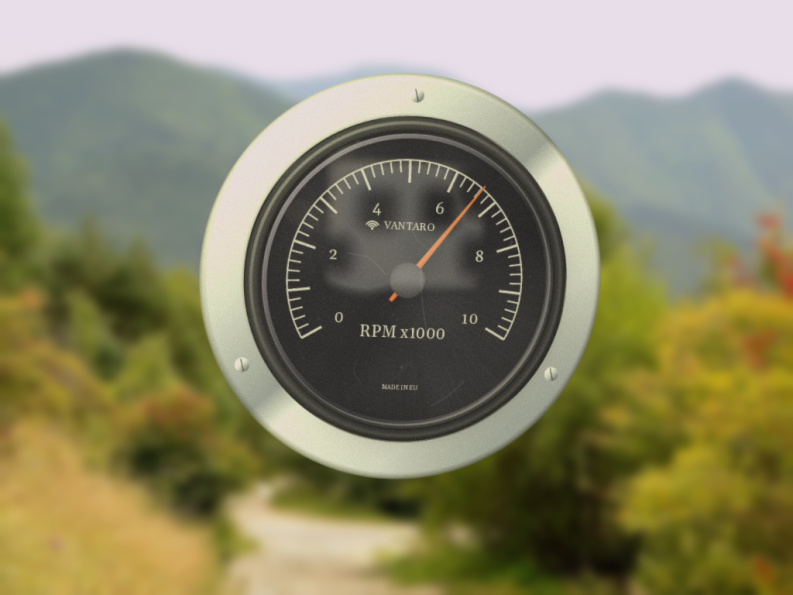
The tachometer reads 6600 rpm
